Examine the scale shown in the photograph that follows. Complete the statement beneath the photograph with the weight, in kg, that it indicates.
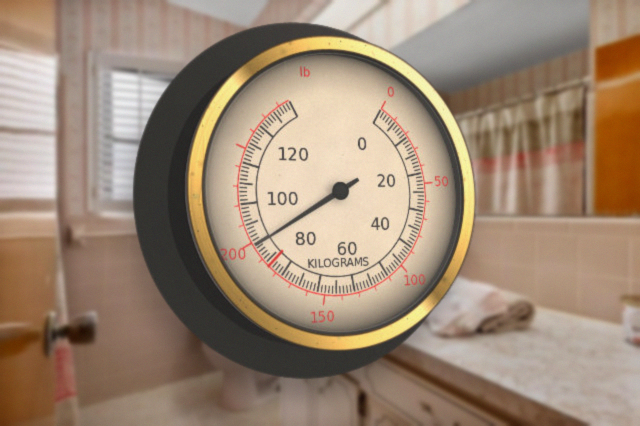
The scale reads 90 kg
